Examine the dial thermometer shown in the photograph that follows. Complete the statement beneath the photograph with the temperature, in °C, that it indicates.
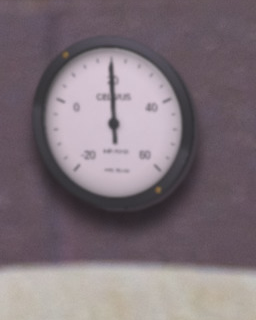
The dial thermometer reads 20 °C
